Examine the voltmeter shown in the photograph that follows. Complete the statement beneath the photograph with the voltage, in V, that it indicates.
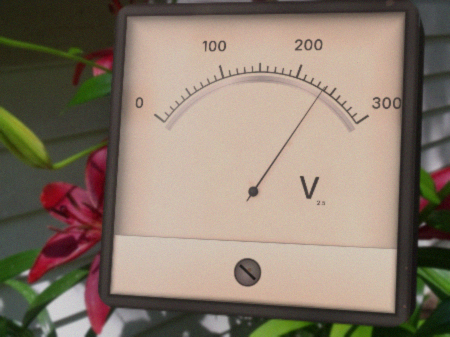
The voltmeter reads 240 V
